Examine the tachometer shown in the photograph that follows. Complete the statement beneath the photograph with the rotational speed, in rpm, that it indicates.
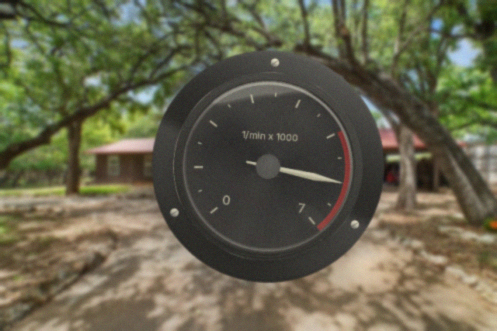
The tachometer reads 6000 rpm
